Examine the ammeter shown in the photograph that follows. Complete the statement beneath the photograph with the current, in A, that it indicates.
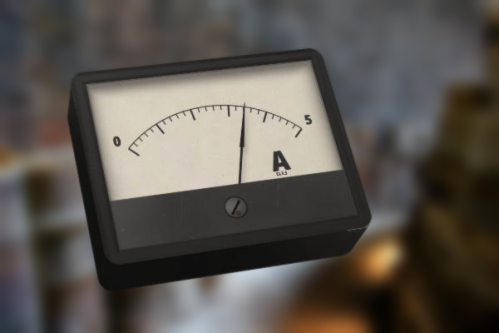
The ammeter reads 3.4 A
